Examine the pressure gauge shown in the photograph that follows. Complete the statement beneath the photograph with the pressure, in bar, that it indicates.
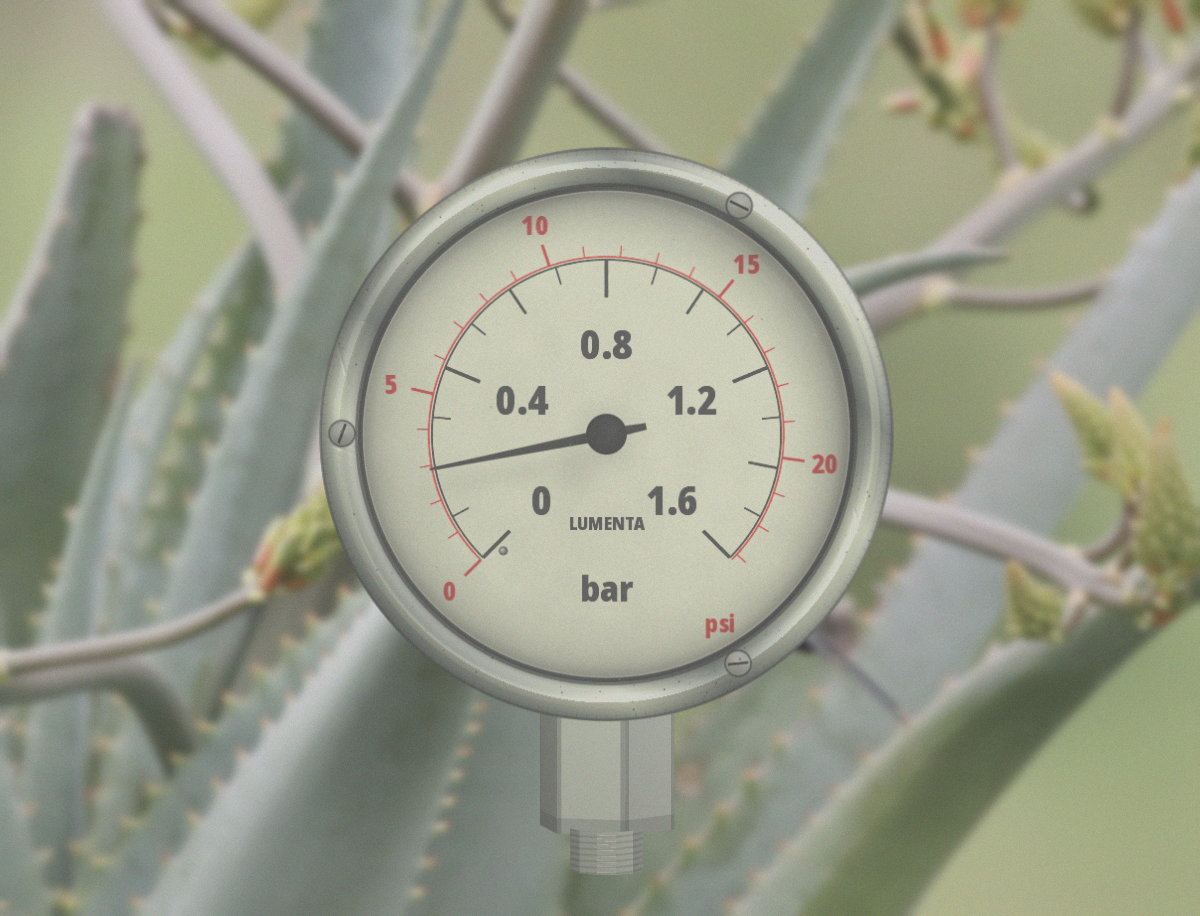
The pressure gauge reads 0.2 bar
